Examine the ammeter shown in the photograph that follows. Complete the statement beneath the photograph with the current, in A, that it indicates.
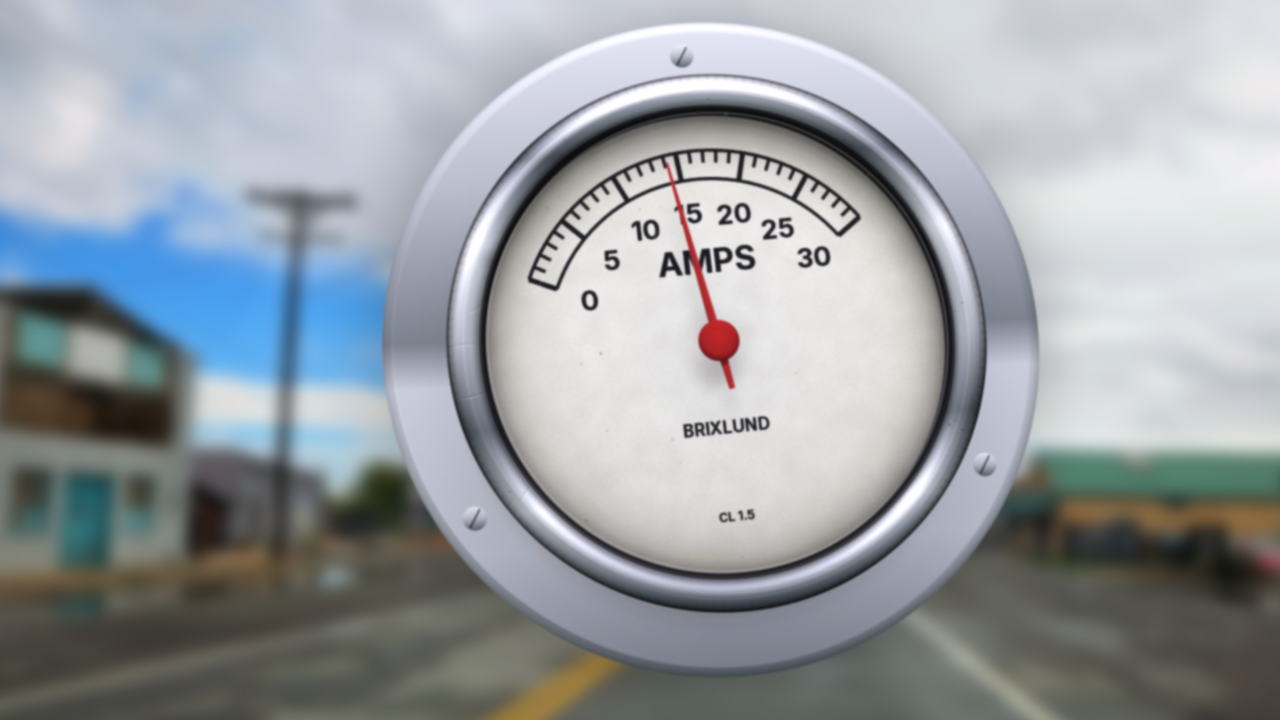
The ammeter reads 14 A
